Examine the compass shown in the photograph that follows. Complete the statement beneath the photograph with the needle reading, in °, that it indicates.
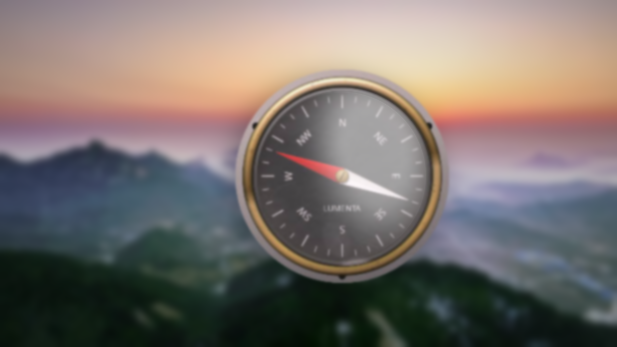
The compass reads 290 °
